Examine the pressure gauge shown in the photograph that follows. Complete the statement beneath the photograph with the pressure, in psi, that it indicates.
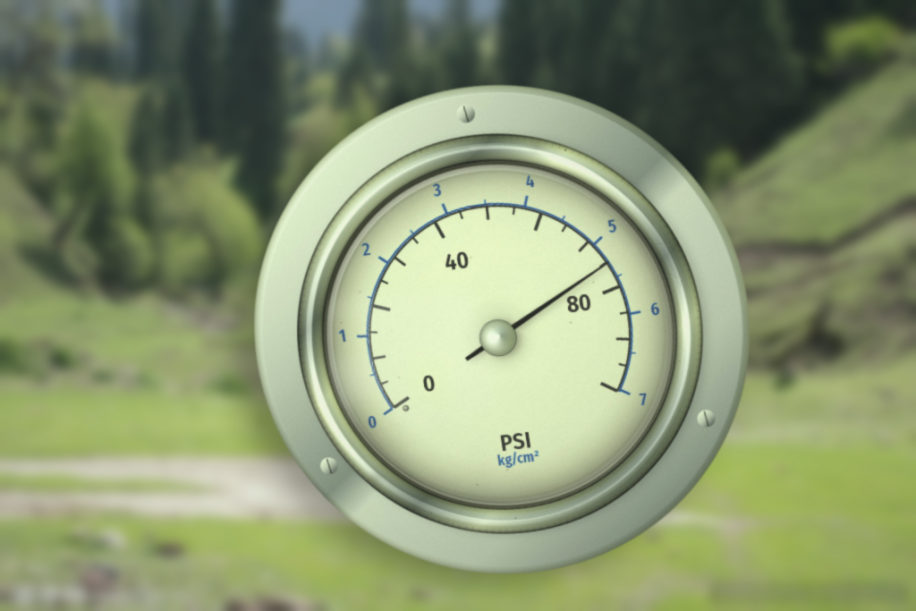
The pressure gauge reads 75 psi
